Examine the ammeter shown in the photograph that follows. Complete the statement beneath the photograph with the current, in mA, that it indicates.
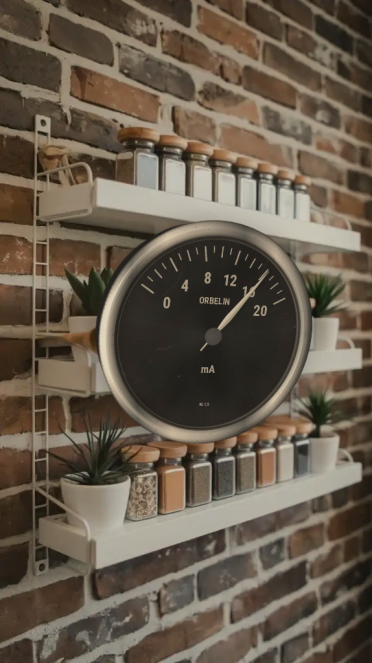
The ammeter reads 16 mA
